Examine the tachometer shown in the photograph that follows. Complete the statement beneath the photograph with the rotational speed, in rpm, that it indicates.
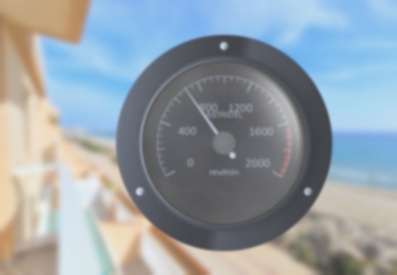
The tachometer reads 700 rpm
